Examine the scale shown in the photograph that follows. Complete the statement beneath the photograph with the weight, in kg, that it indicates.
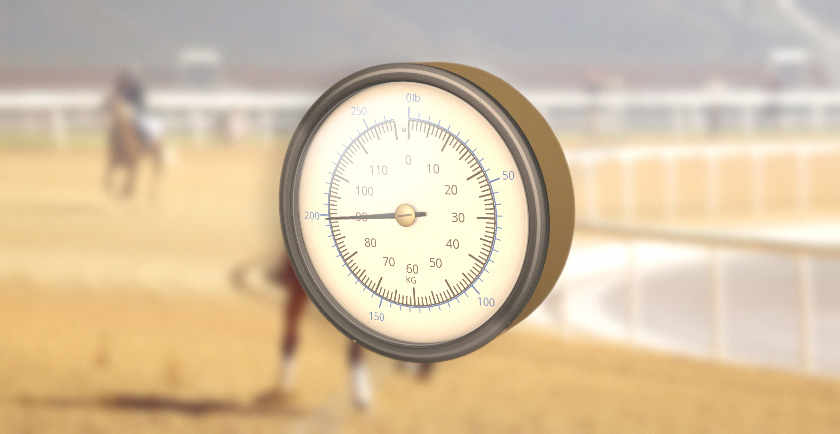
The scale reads 90 kg
